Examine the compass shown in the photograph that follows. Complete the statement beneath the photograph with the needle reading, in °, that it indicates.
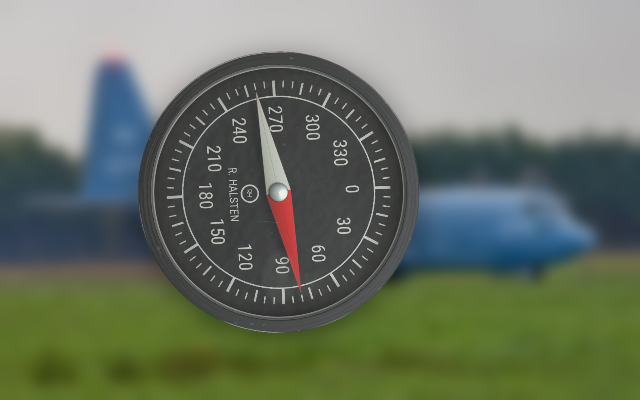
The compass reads 80 °
